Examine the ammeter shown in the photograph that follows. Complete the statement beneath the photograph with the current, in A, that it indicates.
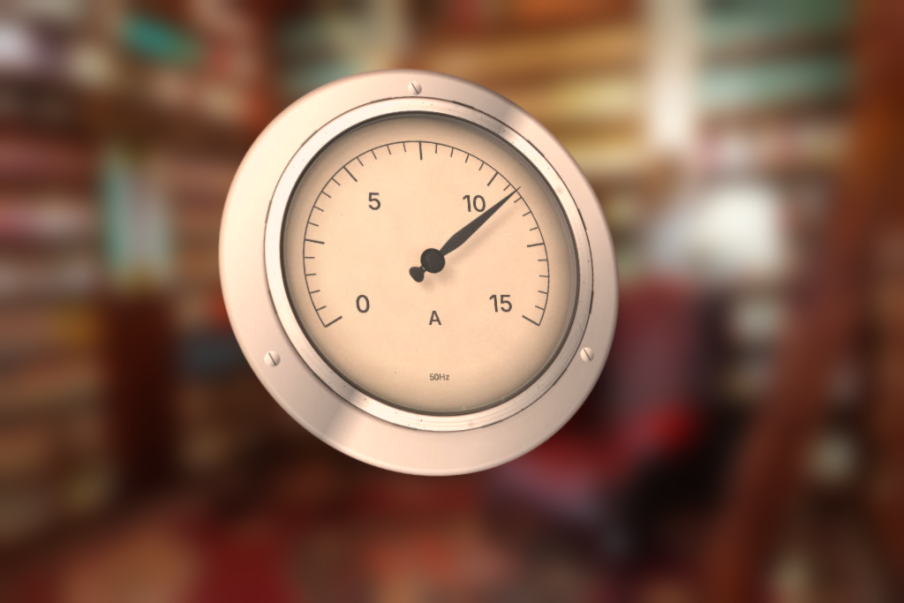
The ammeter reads 10.75 A
